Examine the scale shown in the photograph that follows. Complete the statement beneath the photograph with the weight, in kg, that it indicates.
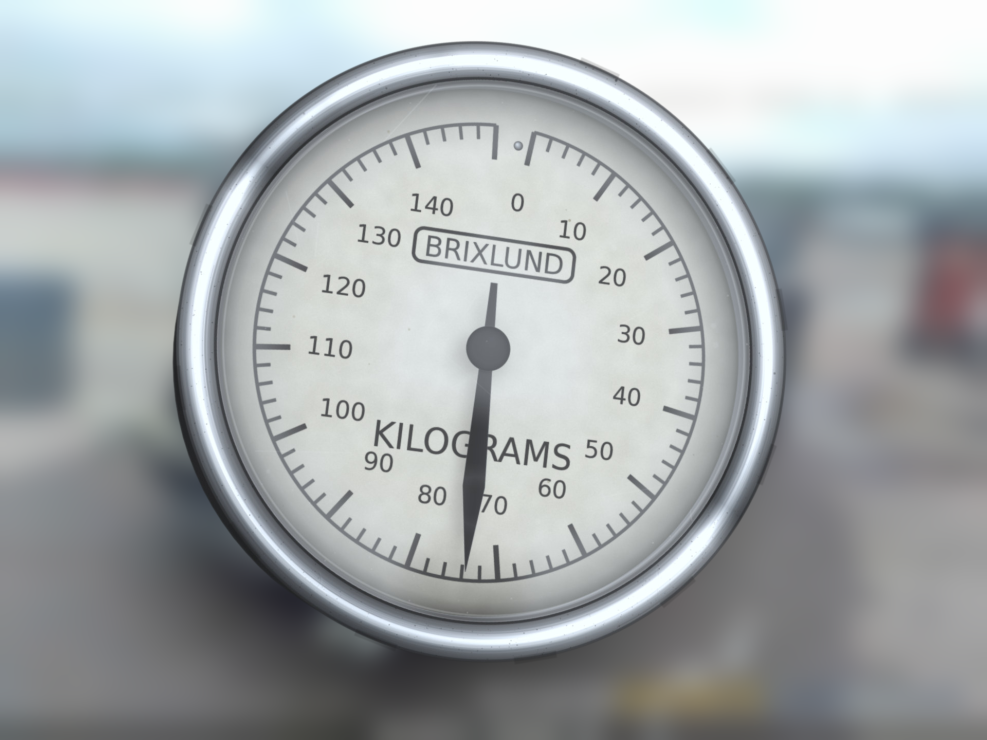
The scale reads 74 kg
